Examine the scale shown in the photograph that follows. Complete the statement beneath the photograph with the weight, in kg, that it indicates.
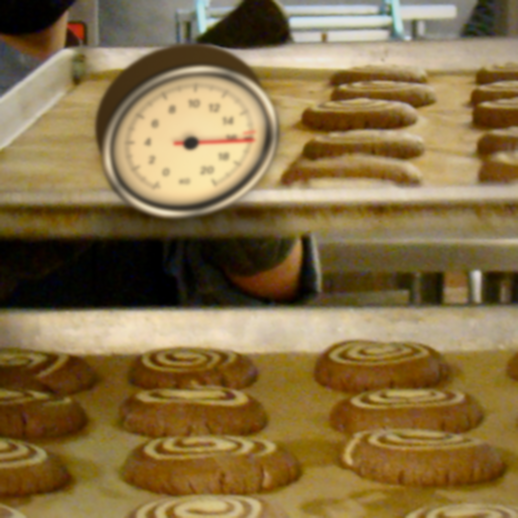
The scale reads 16 kg
